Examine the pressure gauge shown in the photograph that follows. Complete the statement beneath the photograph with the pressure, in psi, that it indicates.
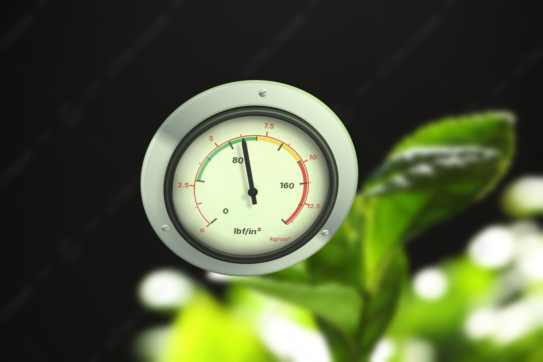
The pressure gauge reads 90 psi
